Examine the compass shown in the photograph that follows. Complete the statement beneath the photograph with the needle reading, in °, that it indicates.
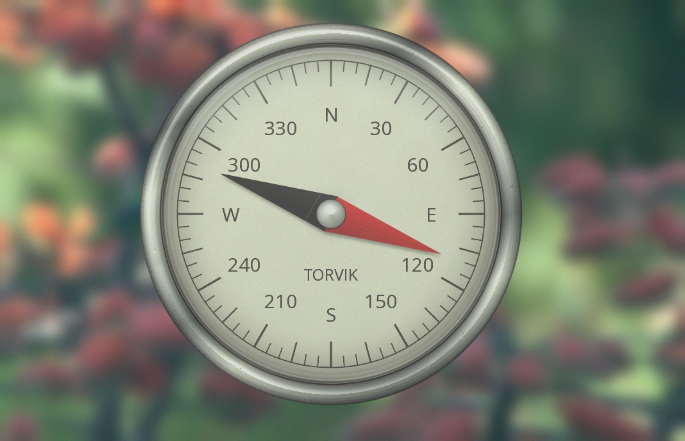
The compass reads 110 °
